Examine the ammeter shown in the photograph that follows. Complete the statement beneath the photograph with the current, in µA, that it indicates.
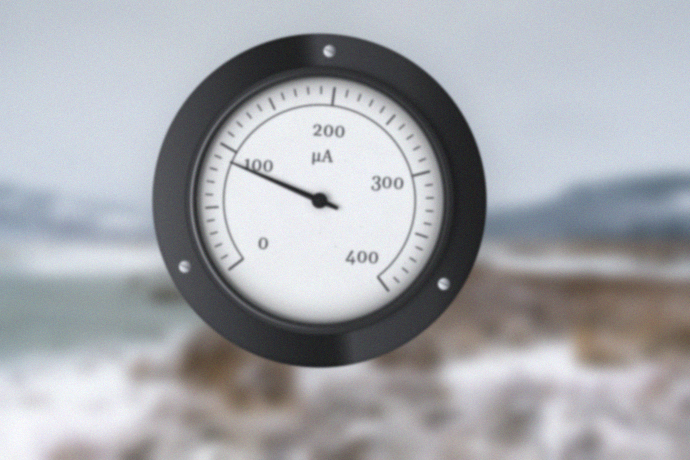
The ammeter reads 90 µA
